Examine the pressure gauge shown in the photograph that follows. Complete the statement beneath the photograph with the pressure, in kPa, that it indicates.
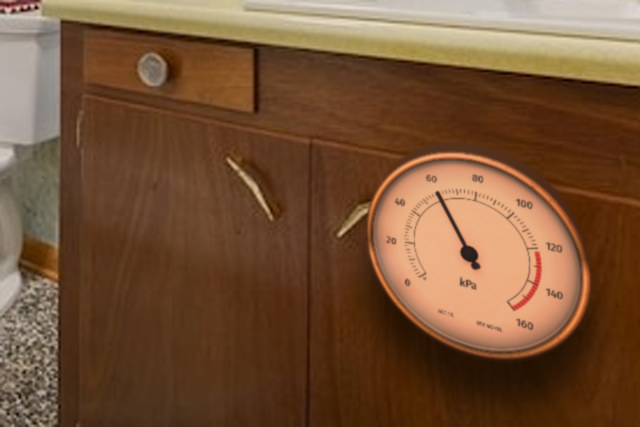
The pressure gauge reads 60 kPa
